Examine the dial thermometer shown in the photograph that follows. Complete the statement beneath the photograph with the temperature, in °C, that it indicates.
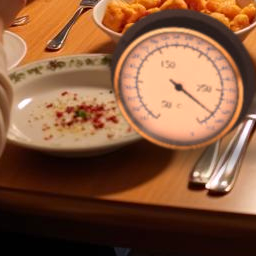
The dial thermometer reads 280 °C
